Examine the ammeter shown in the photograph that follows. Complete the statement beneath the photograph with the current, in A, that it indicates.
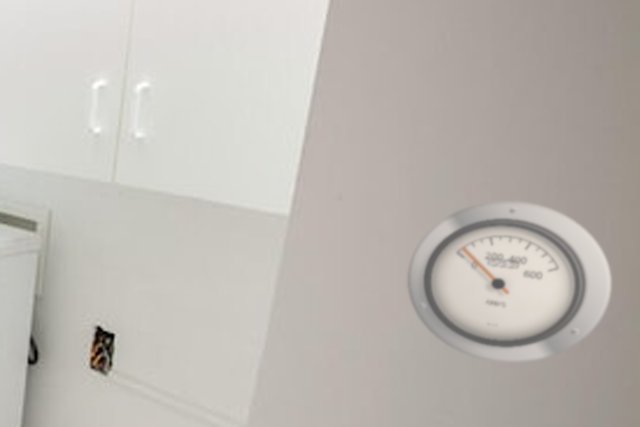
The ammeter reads 50 A
